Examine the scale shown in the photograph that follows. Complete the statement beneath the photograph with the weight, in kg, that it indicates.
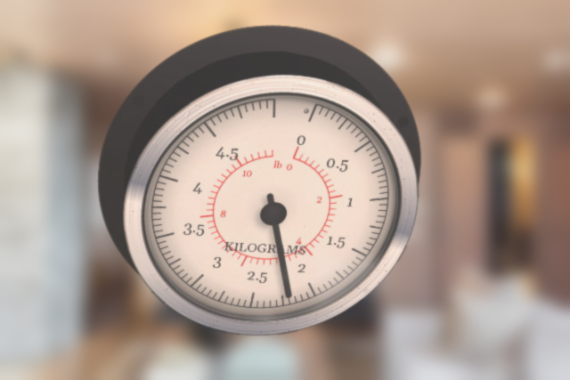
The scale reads 2.2 kg
